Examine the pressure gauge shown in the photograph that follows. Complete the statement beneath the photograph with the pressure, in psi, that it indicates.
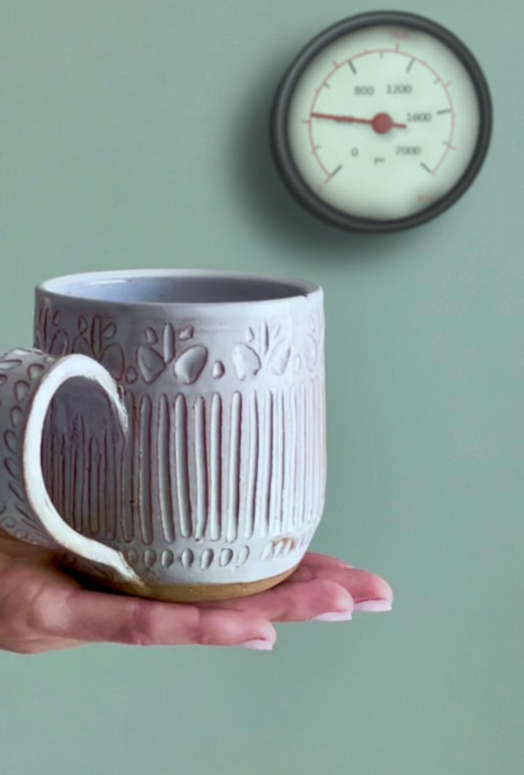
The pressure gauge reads 400 psi
